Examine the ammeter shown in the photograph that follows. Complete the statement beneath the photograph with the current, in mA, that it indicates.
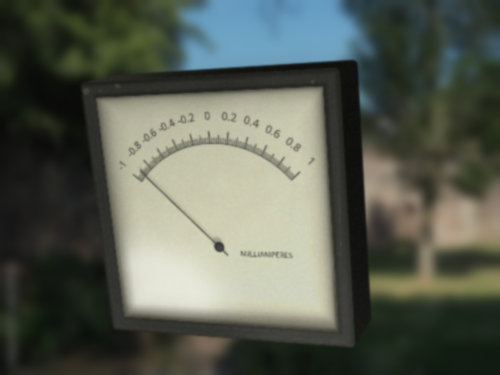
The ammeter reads -0.9 mA
